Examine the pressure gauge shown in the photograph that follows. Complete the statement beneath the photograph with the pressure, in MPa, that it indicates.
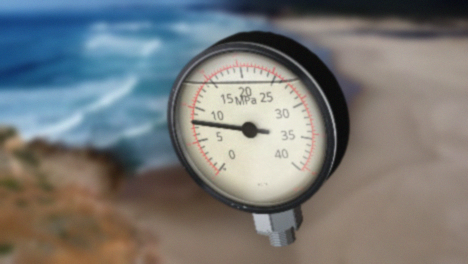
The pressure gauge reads 8 MPa
